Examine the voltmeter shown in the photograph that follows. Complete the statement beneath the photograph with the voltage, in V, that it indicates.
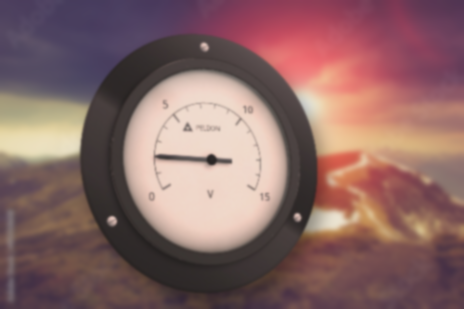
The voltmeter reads 2 V
